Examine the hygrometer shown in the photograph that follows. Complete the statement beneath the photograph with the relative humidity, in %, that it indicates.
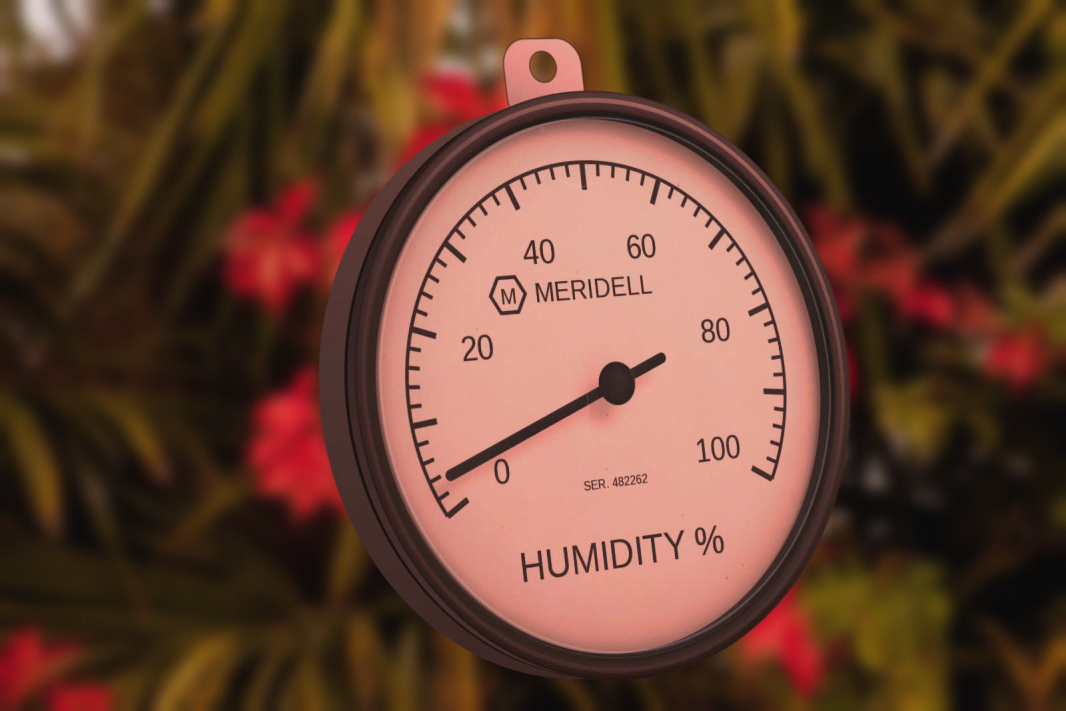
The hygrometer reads 4 %
